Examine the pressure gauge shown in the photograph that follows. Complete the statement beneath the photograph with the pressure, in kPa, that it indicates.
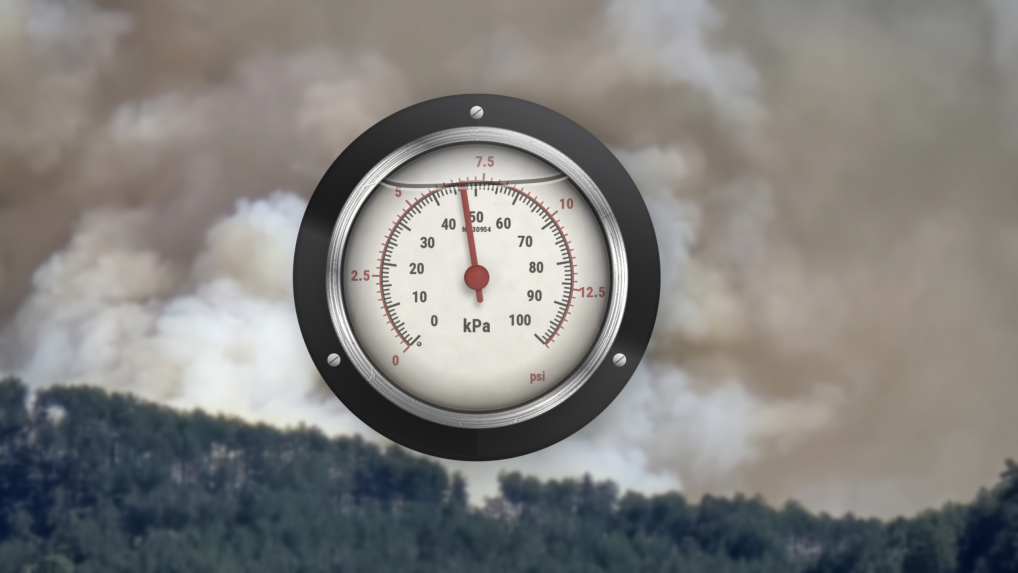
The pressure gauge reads 47 kPa
